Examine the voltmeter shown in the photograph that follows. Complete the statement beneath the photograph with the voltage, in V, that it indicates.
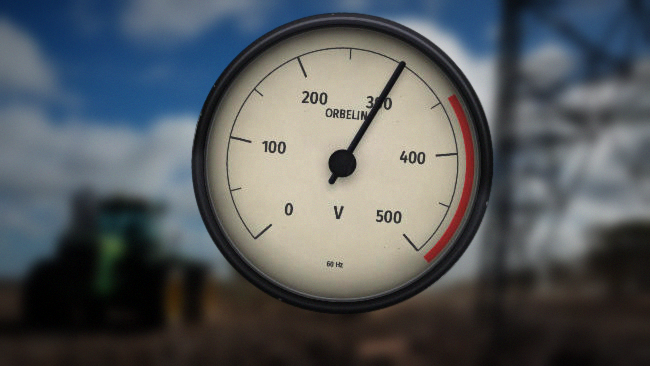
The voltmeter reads 300 V
